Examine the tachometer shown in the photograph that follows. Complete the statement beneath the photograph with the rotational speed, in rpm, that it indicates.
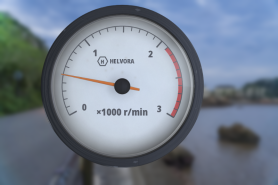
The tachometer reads 500 rpm
